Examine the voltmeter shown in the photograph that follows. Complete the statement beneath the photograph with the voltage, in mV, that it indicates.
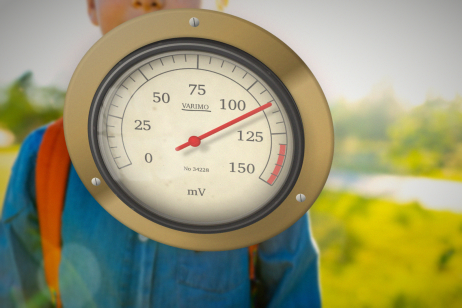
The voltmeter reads 110 mV
